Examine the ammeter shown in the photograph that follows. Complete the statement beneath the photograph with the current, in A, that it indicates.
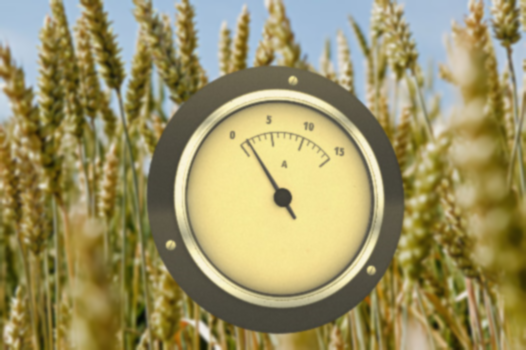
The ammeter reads 1 A
